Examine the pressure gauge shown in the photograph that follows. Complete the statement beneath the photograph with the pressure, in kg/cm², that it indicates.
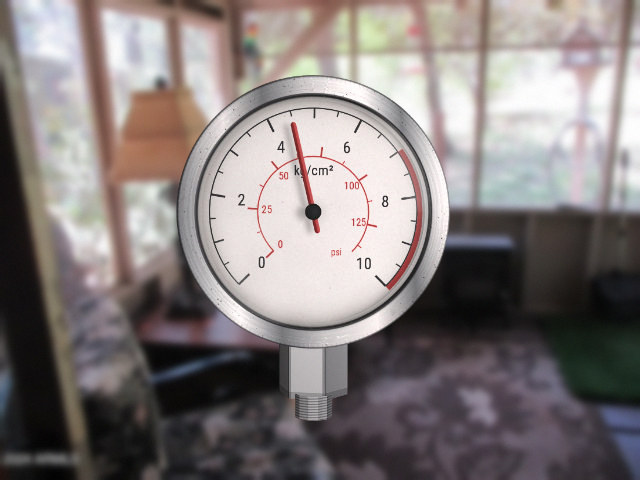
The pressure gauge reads 4.5 kg/cm²
